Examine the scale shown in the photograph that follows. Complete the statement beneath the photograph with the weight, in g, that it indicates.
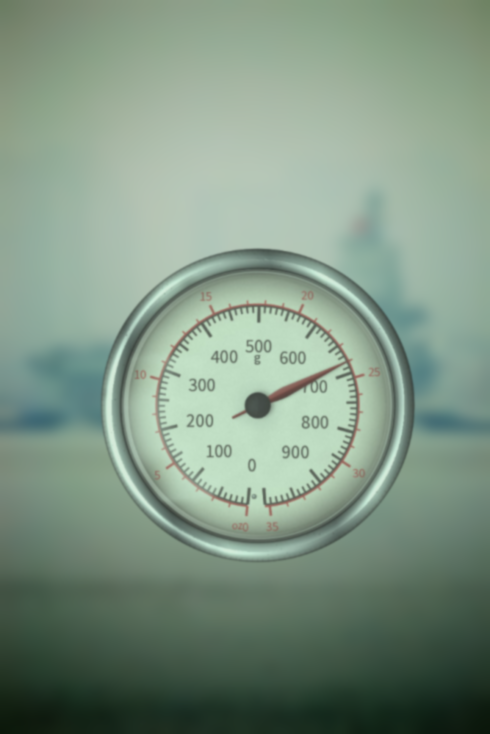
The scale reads 680 g
